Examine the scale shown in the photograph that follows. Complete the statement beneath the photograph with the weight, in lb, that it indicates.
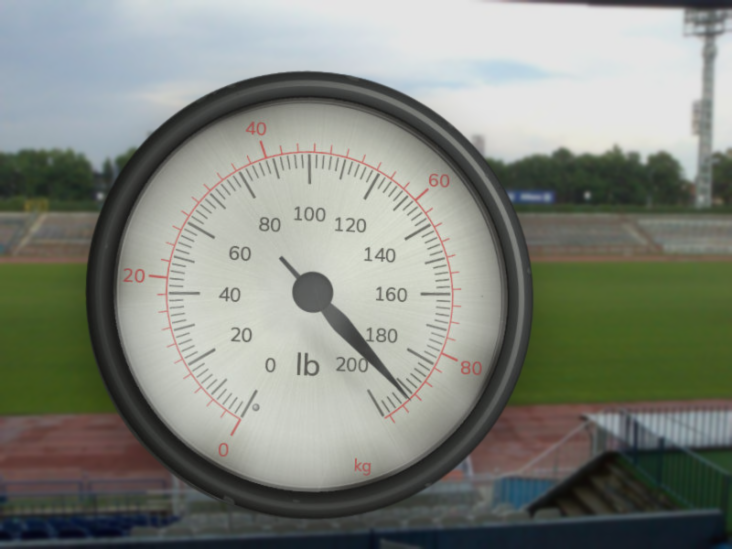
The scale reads 192 lb
